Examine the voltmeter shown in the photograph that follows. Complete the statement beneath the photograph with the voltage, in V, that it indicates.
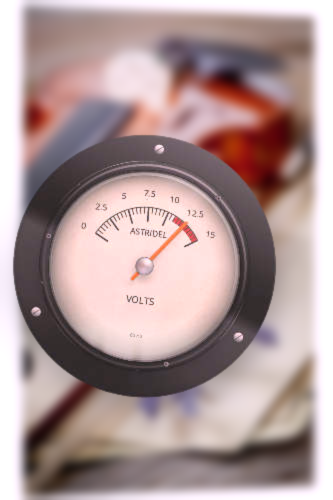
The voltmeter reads 12.5 V
